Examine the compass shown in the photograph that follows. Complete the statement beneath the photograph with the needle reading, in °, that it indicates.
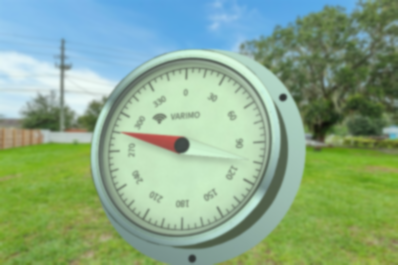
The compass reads 285 °
